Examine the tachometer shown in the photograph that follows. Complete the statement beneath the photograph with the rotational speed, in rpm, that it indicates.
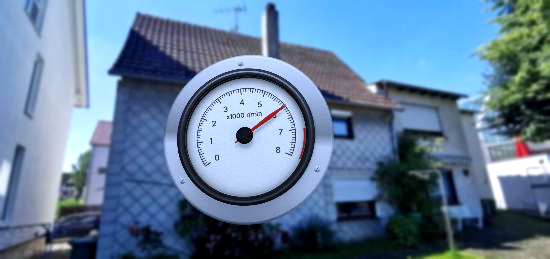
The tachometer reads 6000 rpm
